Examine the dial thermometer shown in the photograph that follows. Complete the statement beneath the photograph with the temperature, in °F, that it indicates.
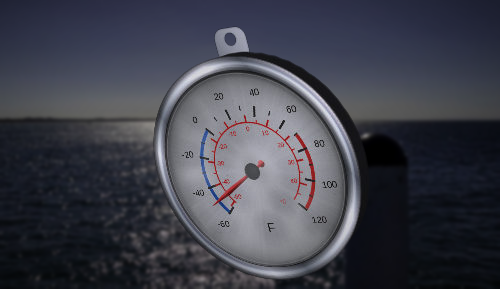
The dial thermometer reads -50 °F
